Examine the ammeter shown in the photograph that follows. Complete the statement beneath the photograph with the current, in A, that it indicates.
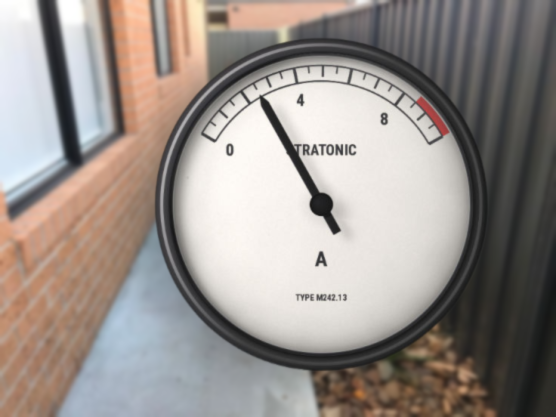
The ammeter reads 2.5 A
